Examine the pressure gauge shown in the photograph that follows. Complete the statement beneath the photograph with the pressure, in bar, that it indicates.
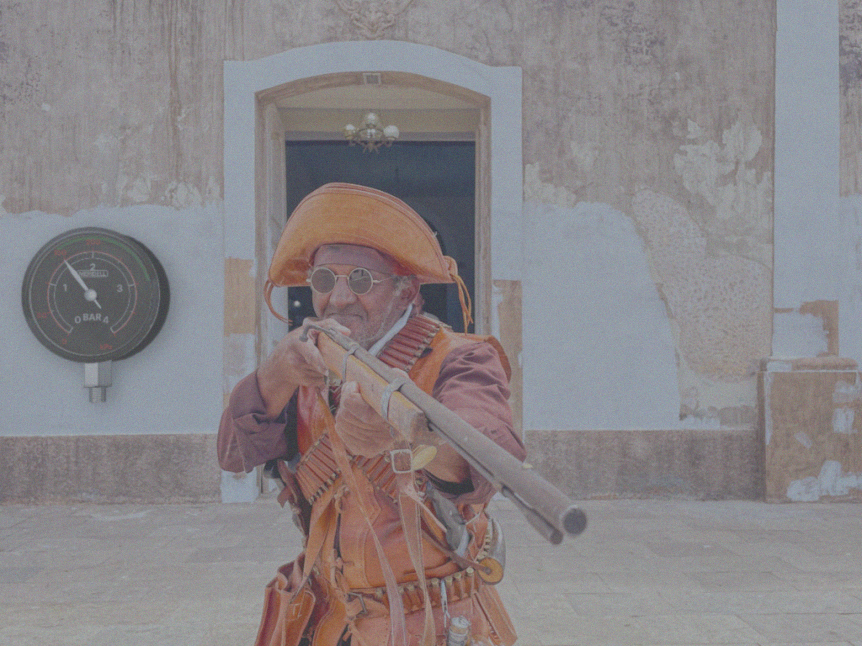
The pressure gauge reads 1.5 bar
